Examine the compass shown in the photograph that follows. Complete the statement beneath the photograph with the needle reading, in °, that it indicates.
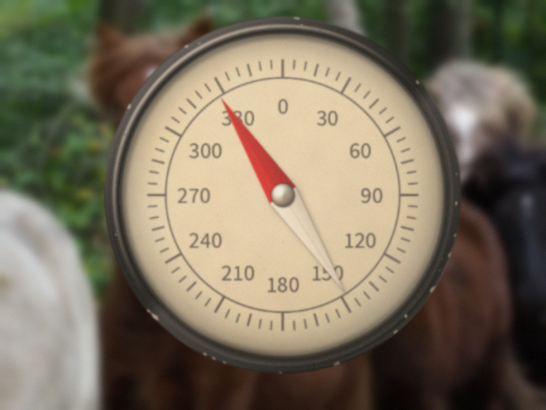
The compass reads 327.5 °
